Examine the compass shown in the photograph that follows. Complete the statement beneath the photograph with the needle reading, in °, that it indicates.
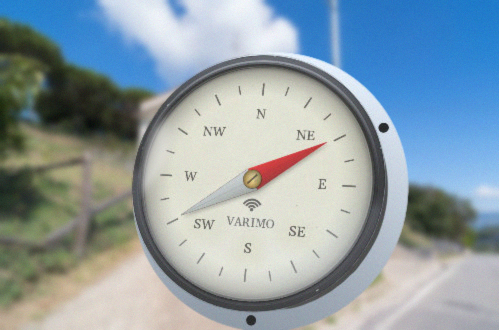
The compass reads 60 °
